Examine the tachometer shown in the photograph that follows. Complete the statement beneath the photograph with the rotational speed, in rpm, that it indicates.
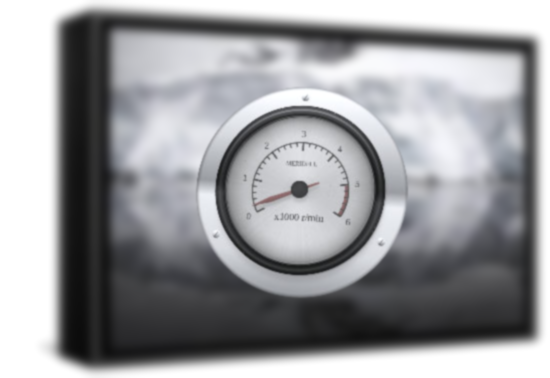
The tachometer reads 200 rpm
